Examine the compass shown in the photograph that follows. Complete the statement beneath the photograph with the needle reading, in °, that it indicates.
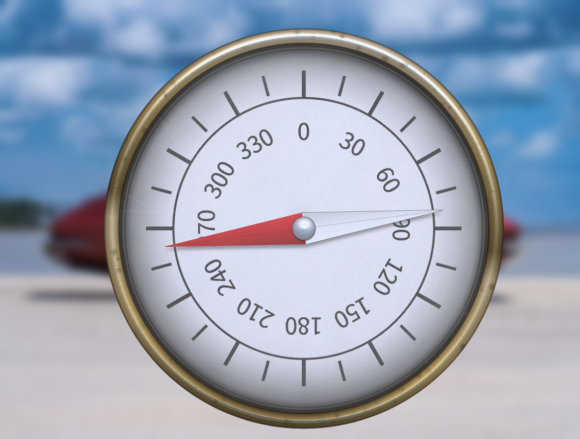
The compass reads 262.5 °
